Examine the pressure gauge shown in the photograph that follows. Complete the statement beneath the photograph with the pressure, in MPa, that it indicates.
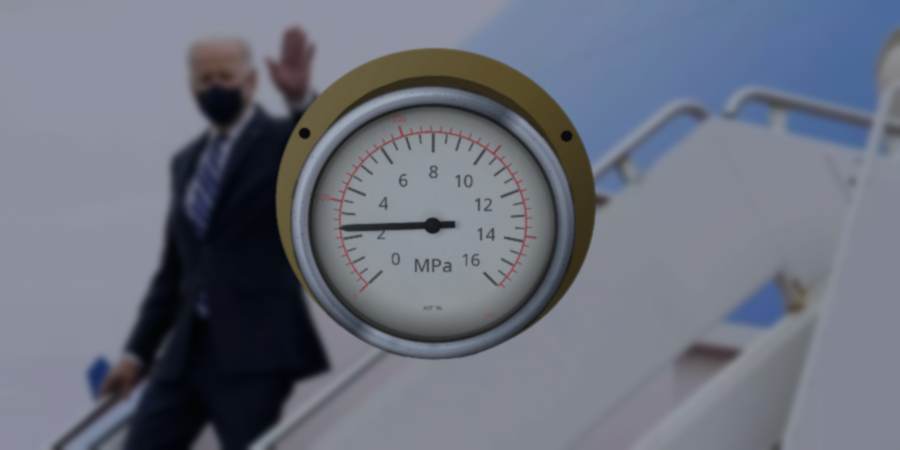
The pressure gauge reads 2.5 MPa
